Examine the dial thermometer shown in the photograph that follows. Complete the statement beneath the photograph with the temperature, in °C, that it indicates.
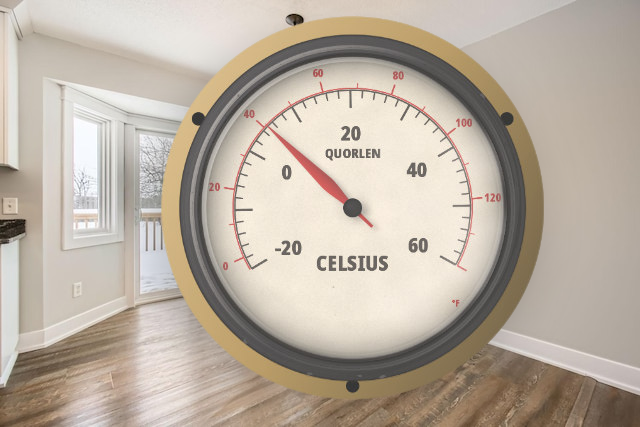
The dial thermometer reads 5 °C
